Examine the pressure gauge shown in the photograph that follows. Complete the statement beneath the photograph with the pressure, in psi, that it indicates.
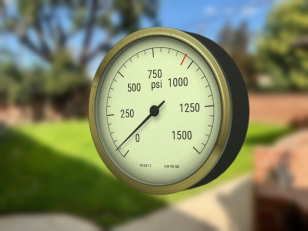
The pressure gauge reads 50 psi
